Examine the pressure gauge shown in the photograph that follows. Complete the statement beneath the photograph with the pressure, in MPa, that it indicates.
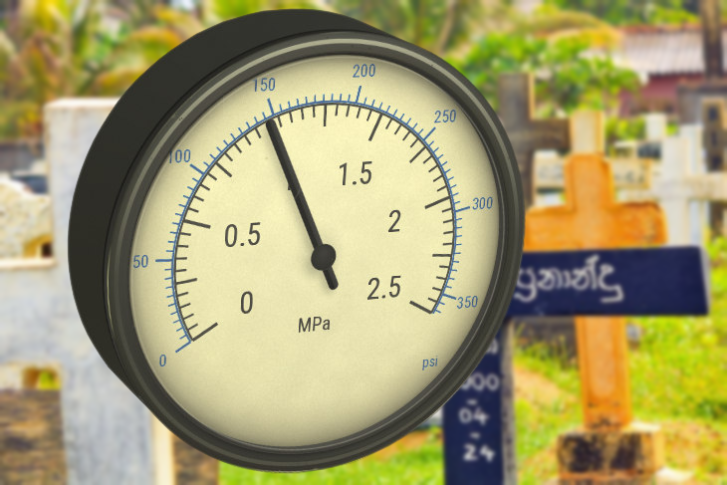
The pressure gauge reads 1 MPa
